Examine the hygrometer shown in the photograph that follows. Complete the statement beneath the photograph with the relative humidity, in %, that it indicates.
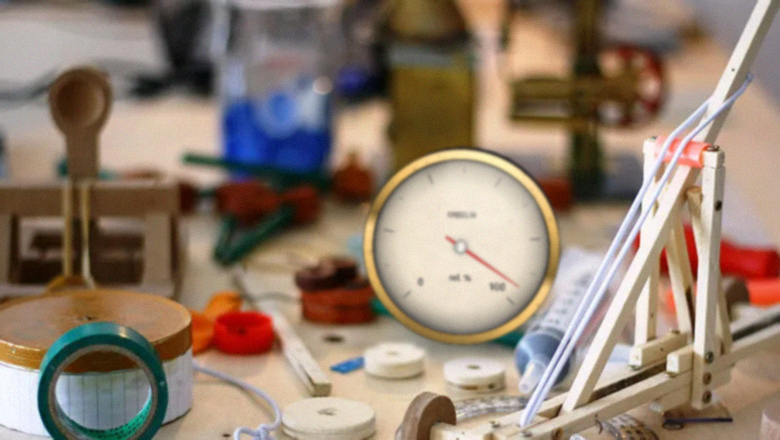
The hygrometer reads 95 %
